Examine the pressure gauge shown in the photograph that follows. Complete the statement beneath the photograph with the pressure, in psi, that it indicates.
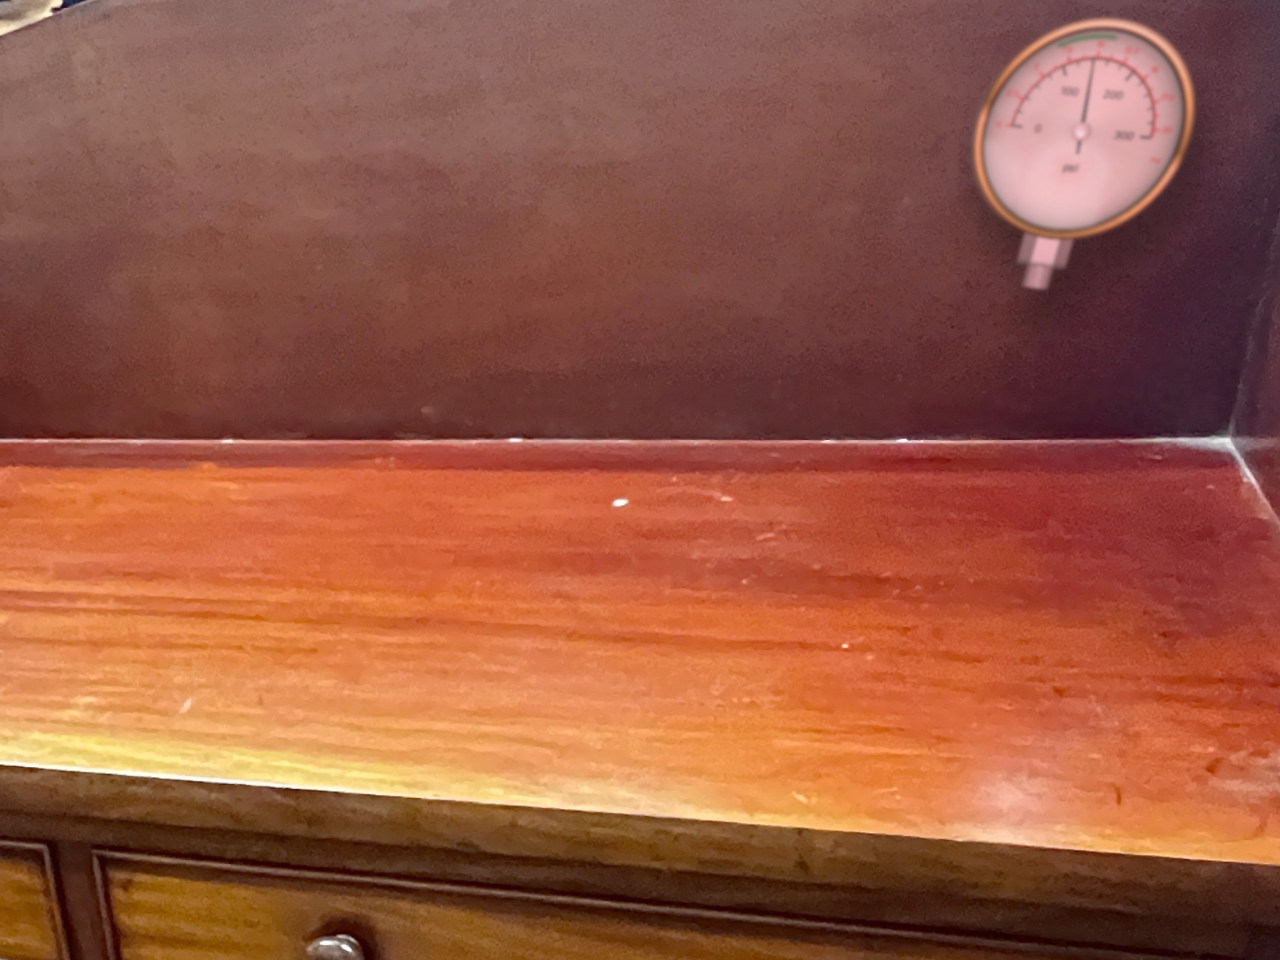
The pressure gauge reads 140 psi
